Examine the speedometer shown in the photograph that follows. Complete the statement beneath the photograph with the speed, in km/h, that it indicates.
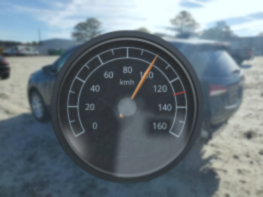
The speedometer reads 100 km/h
